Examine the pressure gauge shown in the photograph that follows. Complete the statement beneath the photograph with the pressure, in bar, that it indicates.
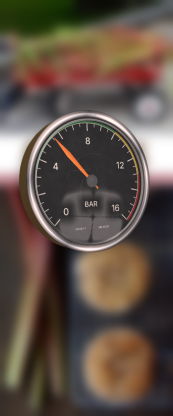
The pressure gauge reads 5.5 bar
